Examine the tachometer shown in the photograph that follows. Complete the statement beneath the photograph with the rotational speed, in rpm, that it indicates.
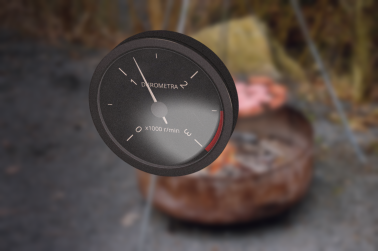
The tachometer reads 1250 rpm
